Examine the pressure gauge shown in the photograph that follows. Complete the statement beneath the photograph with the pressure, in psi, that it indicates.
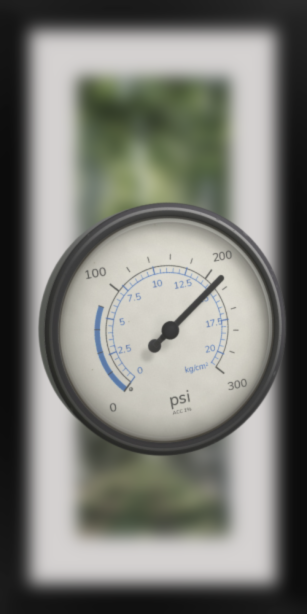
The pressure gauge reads 210 psi
